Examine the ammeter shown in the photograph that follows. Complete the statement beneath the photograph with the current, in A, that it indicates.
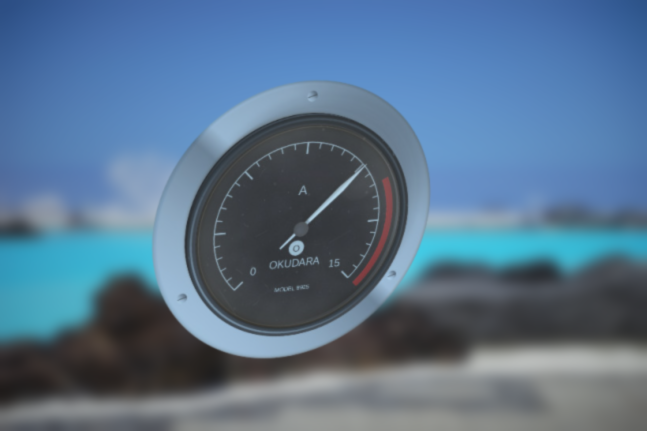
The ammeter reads 10 A
